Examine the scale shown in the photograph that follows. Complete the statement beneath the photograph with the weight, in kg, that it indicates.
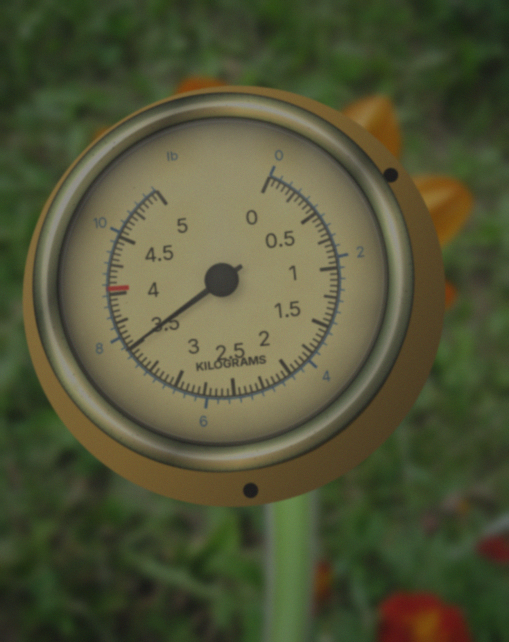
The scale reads 3.5 kg
